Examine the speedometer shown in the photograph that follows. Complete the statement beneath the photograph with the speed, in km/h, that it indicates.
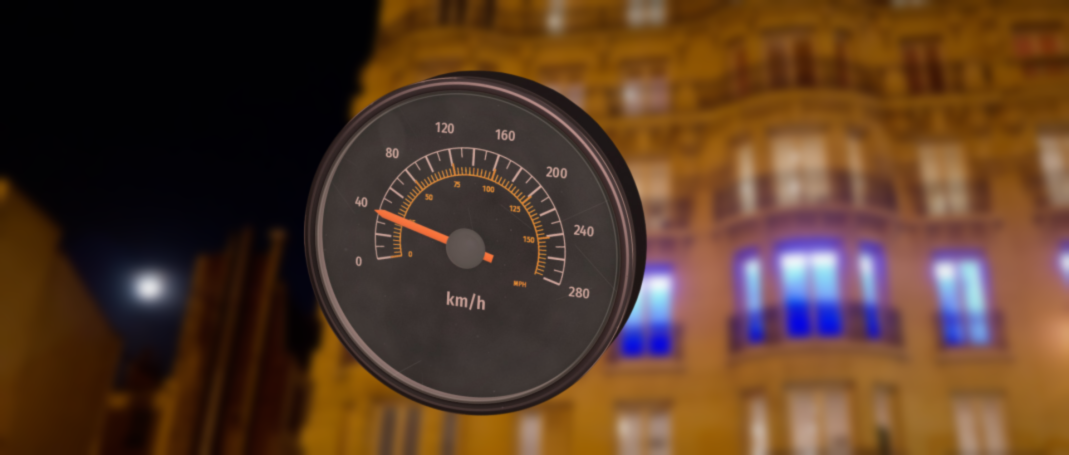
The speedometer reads 40 km/h
